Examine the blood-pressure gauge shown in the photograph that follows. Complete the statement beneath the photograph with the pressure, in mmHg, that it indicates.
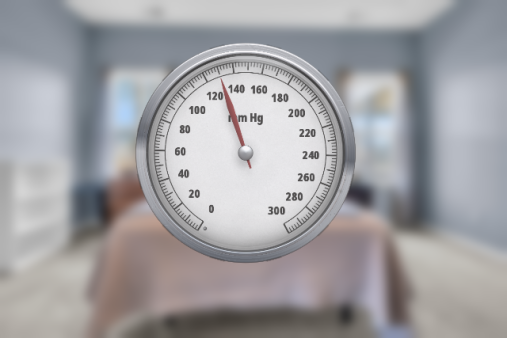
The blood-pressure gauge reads 130 mmHg
